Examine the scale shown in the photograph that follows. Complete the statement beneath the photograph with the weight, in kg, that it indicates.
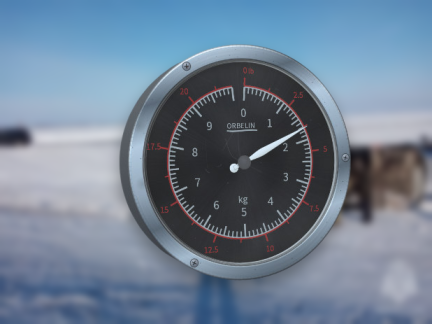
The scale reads 1.7 kg
